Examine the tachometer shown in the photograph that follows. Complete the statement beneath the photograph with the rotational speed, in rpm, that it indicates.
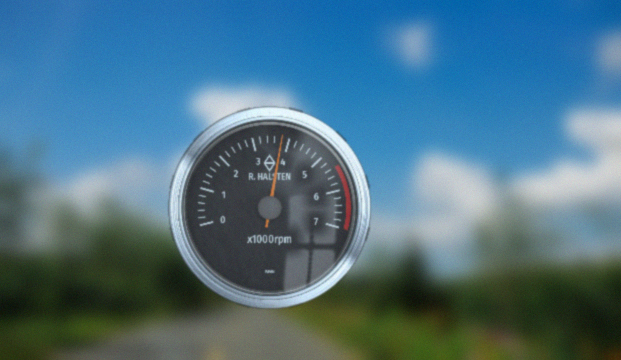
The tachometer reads 3800 rpm
